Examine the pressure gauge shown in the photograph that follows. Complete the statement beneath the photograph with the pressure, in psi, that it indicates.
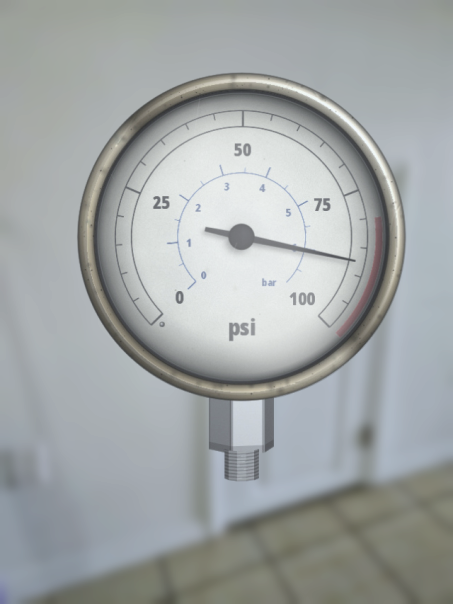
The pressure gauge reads 87.5 psi
